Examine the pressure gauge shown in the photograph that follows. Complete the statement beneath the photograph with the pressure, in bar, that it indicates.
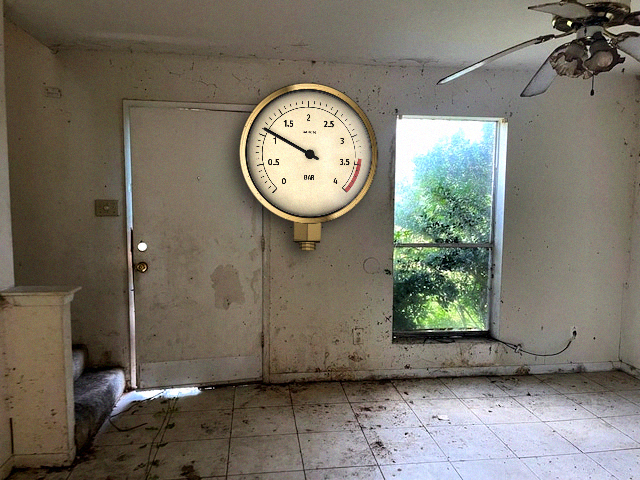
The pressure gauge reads 1.1 bar
